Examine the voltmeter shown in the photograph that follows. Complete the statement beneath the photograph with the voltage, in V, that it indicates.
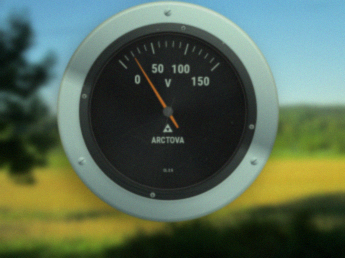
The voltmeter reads 20 V
